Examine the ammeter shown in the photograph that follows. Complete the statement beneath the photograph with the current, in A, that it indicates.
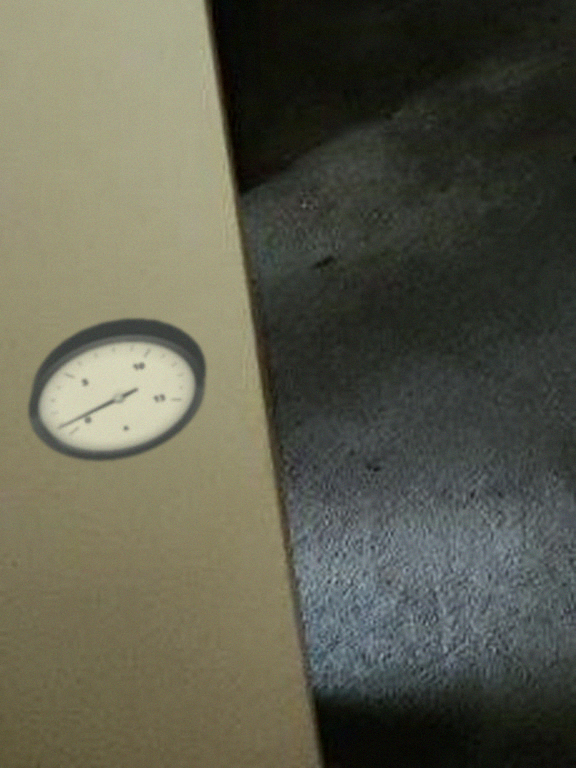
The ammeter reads 1 A
